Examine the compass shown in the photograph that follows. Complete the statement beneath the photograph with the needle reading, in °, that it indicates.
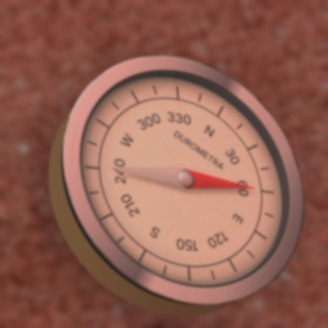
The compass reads 60 °
